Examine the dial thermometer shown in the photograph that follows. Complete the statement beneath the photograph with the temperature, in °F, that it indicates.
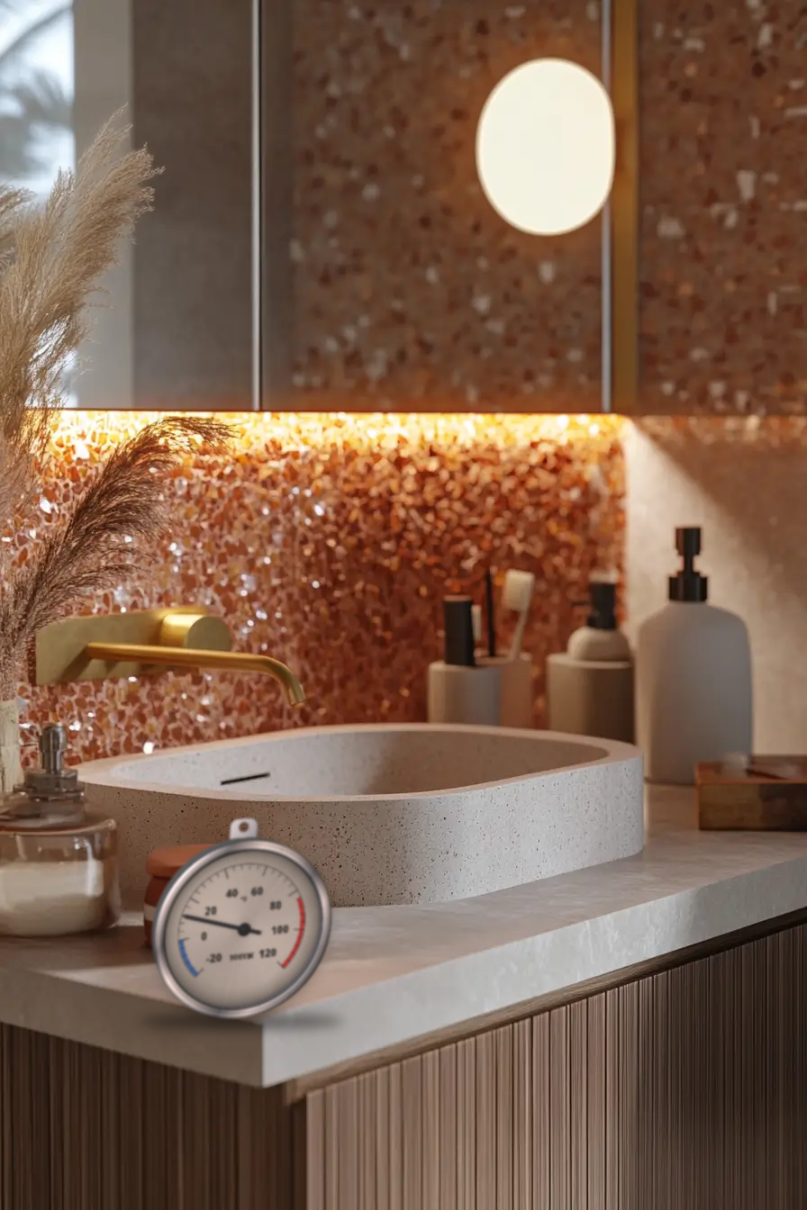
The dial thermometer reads 12 °F
